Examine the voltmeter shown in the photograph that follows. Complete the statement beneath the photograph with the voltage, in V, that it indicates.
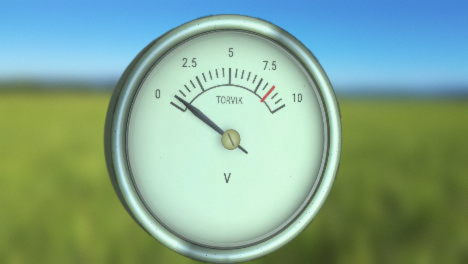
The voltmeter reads 0.5 V
